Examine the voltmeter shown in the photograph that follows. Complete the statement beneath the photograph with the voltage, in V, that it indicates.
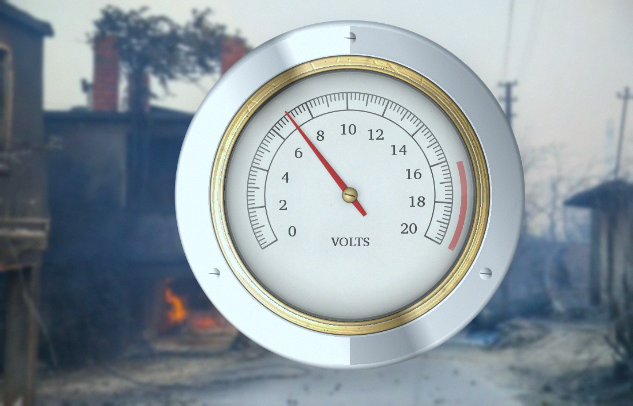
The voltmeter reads 7 V
